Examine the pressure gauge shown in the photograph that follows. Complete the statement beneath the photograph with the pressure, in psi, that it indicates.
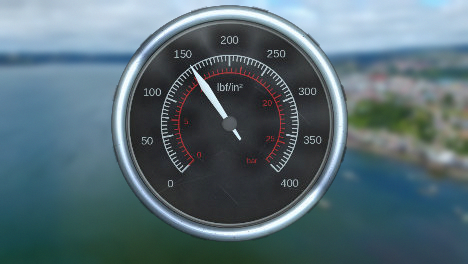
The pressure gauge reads 150 psi
